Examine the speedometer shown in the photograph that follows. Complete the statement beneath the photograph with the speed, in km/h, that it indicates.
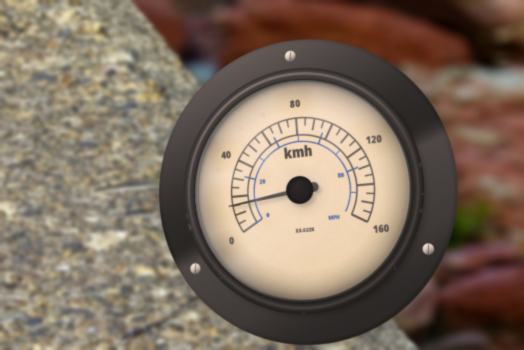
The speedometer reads 15 km/h
